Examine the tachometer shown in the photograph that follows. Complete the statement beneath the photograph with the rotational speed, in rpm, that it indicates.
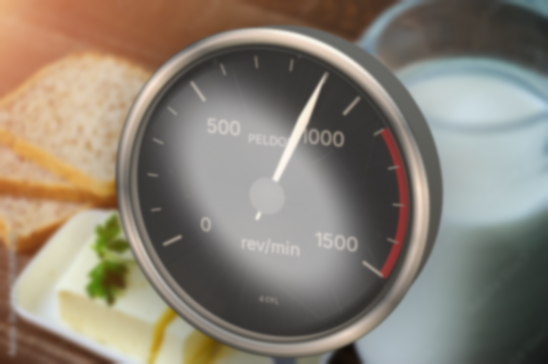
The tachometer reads 900 rpm
